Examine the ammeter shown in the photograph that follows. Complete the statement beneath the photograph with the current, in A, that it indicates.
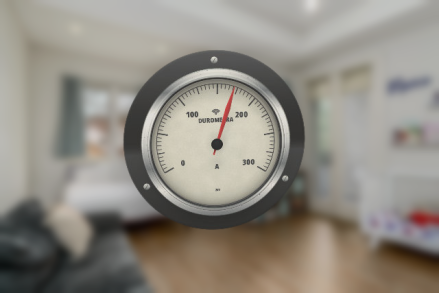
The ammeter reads 170 A
